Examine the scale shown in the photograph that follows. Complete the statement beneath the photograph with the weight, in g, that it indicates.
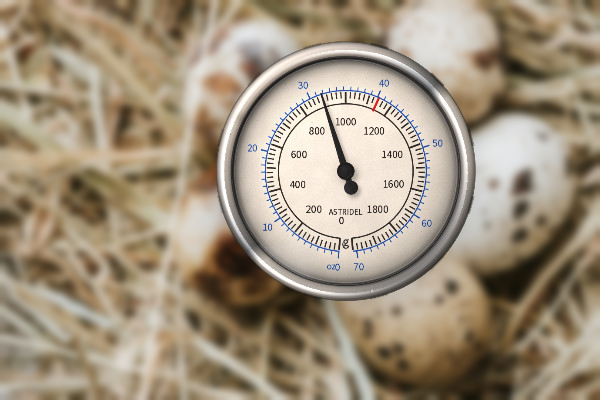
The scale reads 900 g
